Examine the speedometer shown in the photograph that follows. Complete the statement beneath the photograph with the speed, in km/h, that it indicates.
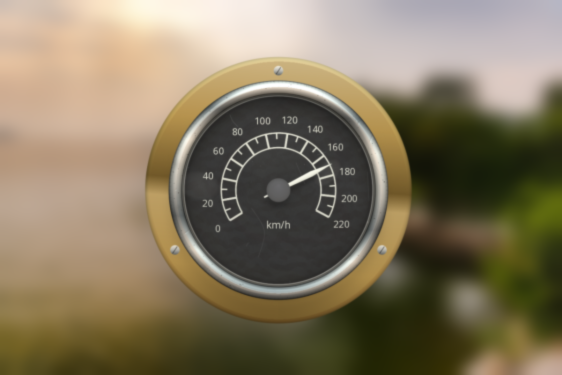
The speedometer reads 170 km/h
